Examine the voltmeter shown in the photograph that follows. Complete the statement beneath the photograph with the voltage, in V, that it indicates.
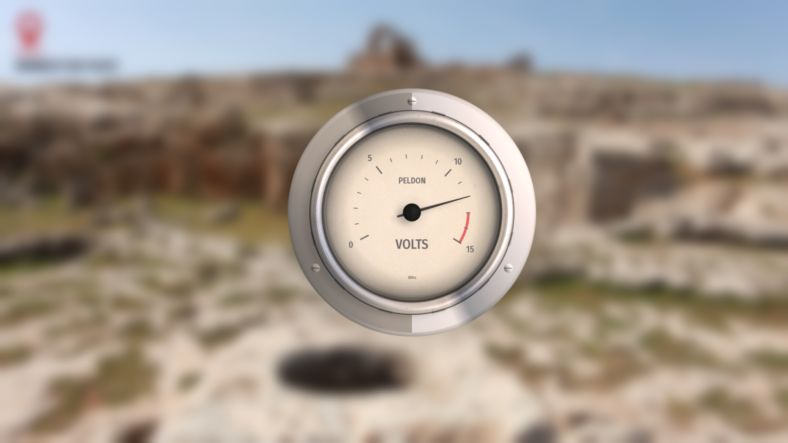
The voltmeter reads 12 V
